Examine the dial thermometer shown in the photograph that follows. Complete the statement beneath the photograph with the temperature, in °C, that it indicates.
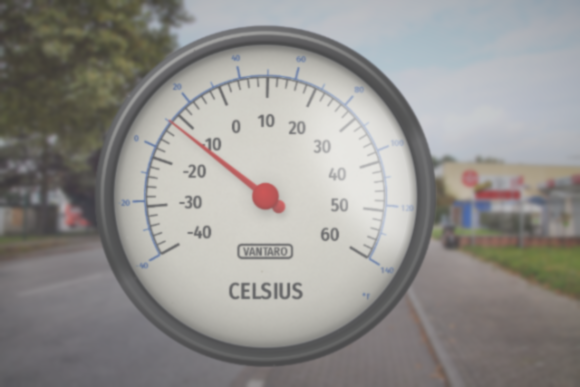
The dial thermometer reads -12 °C
